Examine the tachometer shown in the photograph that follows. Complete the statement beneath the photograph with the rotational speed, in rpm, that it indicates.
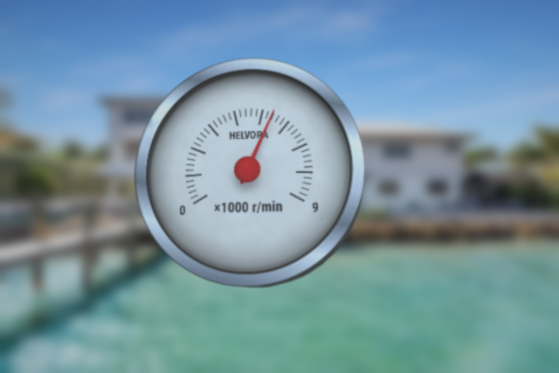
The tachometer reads 5400 rpm
